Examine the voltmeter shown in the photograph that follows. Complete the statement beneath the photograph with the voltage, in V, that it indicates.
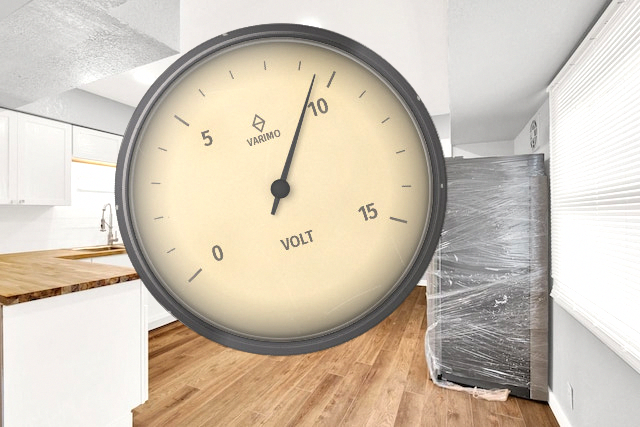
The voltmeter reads 9.5 V
